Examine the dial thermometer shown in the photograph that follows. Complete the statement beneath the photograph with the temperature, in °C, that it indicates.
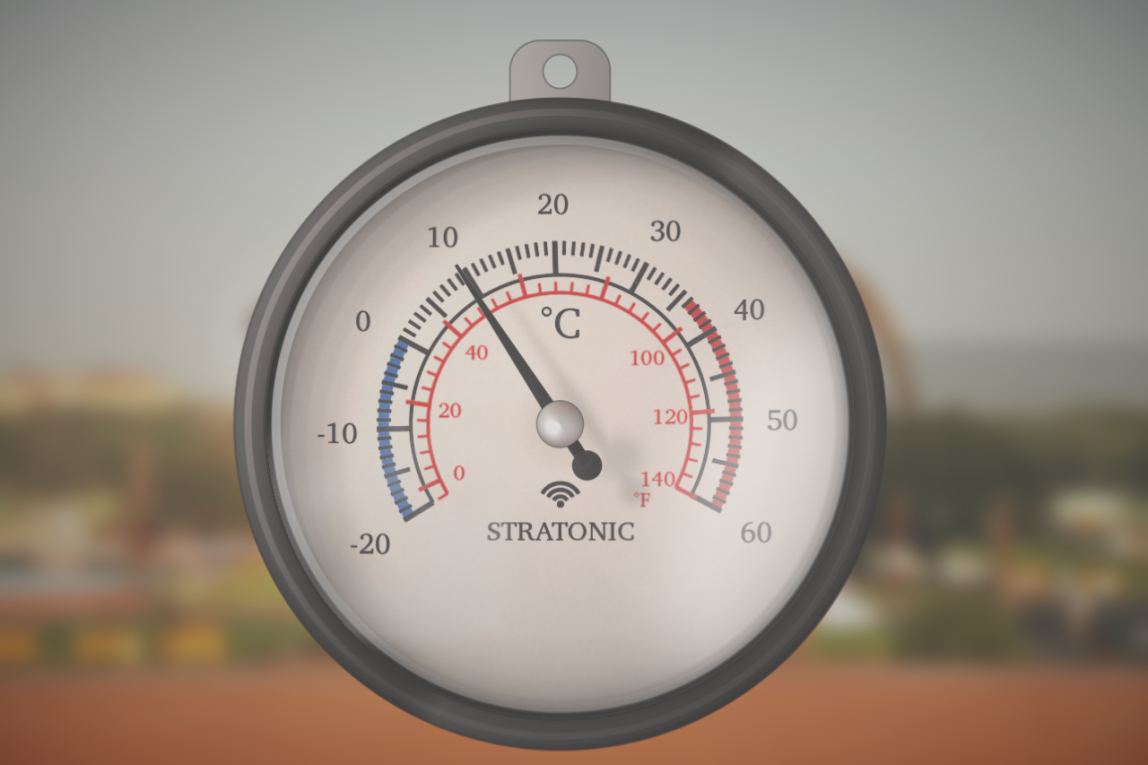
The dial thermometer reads 9.5 °C
